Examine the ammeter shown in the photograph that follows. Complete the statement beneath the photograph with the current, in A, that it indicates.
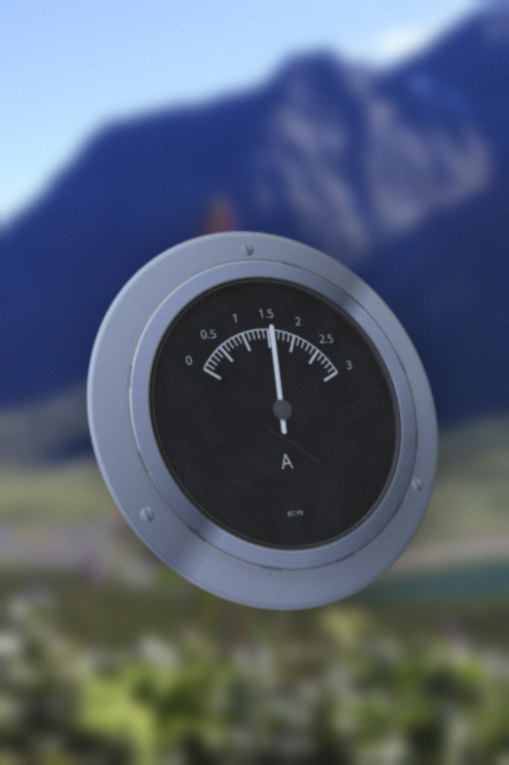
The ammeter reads 1.5 A
